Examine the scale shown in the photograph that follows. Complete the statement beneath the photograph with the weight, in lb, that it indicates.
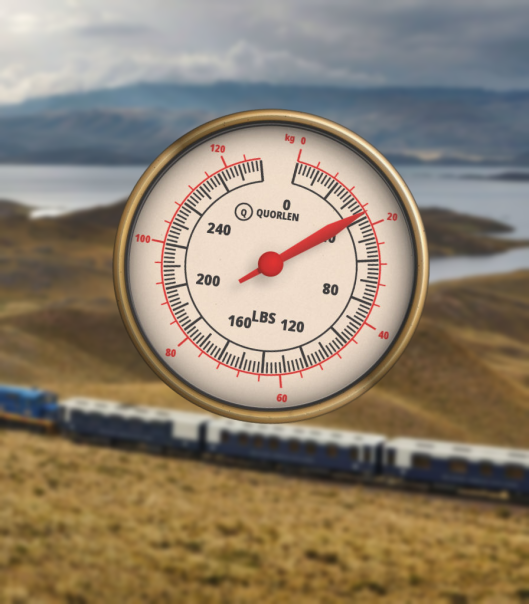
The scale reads 38 lb
